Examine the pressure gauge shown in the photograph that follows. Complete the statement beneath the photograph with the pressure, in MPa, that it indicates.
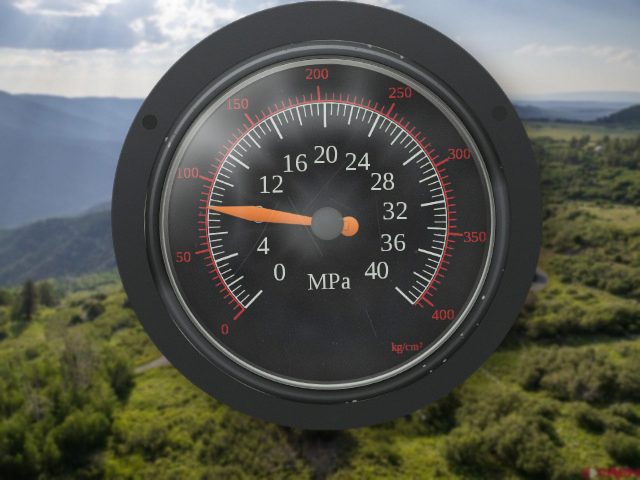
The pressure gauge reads 8 MPa
